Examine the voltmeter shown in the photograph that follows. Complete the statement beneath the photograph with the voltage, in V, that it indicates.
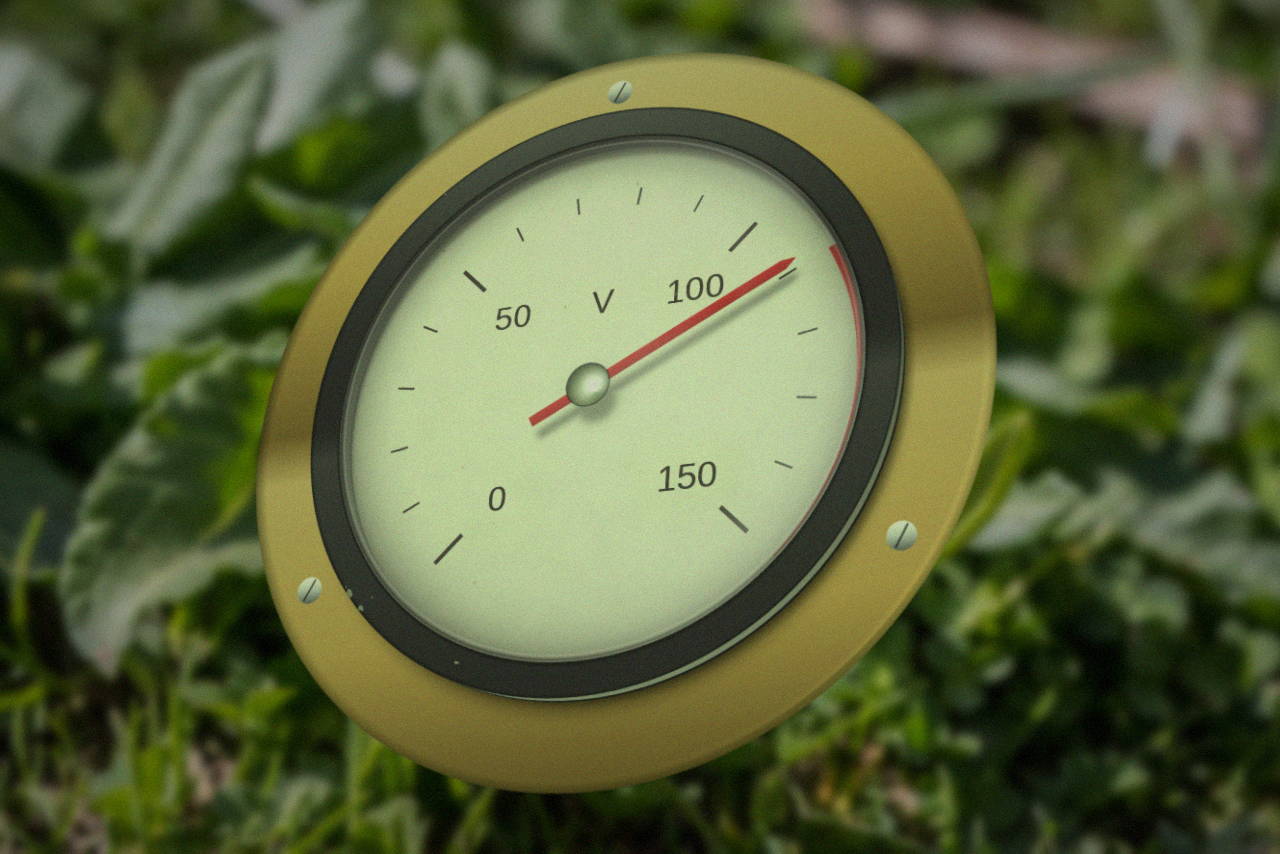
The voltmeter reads 110 V
